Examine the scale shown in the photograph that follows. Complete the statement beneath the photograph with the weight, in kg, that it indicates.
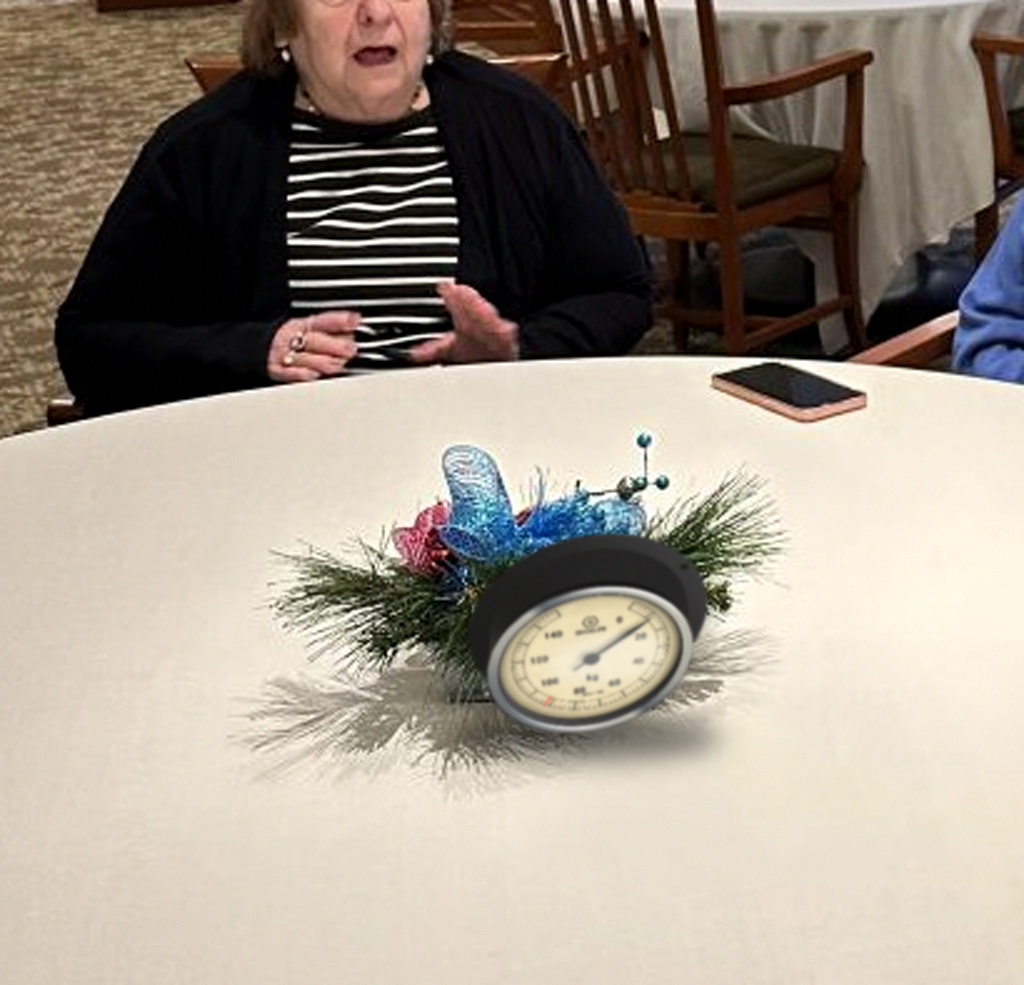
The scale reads 10 kg
